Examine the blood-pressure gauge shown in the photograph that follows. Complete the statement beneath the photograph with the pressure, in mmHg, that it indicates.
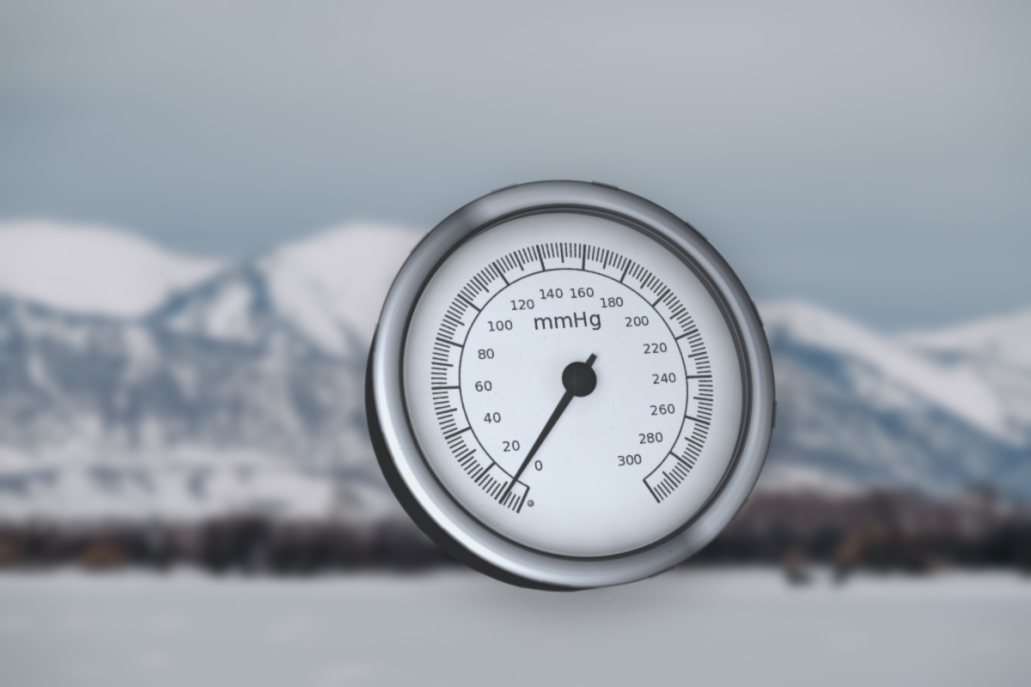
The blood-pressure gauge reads 8 mmHg
